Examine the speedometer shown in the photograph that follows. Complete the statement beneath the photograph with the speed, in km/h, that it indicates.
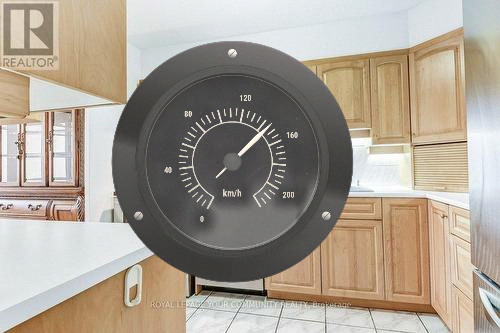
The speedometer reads 145 km/h
